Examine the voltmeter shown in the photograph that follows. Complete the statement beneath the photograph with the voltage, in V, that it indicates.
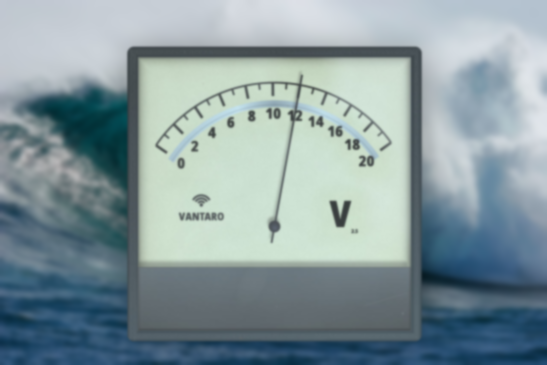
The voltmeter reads 12 V
